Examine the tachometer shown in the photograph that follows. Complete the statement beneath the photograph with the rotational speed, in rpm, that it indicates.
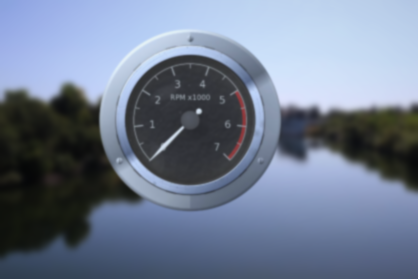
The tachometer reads 0 rpm
